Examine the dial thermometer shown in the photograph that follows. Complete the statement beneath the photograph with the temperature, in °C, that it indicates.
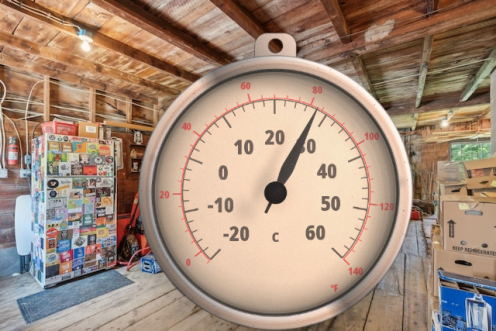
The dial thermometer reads 28 °C
